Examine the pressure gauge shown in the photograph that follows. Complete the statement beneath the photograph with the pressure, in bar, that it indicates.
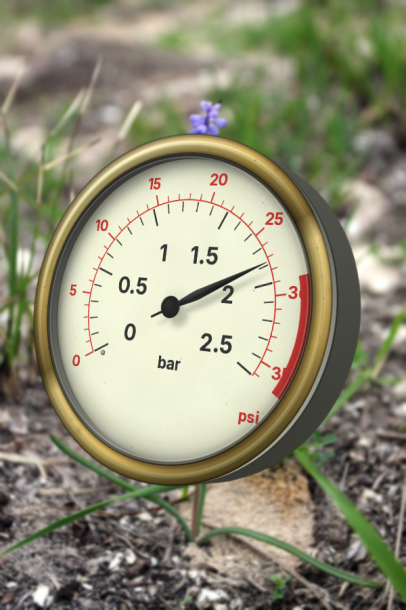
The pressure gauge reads 1.9 bar
